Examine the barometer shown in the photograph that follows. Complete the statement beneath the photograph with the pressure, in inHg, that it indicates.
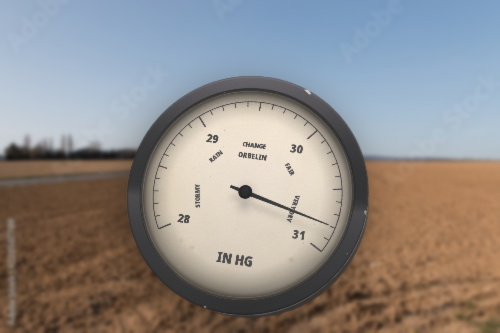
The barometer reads 30.8 inHg
